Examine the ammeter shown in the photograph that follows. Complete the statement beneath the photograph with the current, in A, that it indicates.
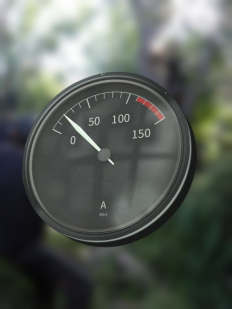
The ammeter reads 20 A
